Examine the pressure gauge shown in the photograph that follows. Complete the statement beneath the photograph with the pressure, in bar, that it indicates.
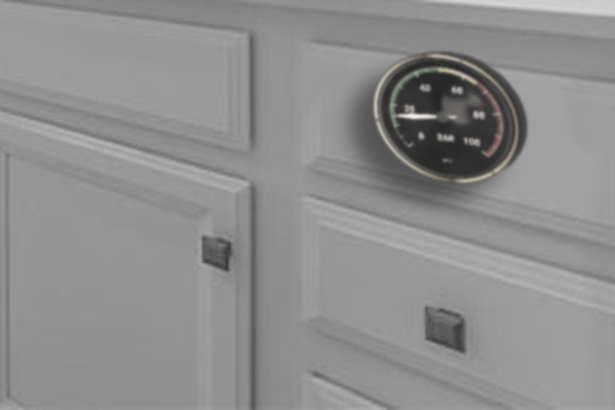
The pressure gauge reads 15 bar
